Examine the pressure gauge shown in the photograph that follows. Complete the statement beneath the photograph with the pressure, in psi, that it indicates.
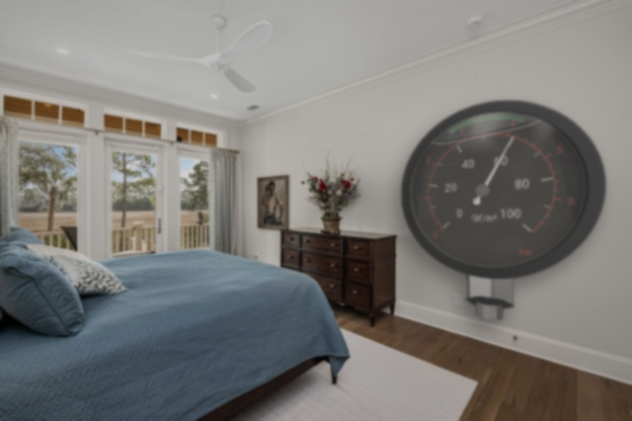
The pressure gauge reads 60 psi
